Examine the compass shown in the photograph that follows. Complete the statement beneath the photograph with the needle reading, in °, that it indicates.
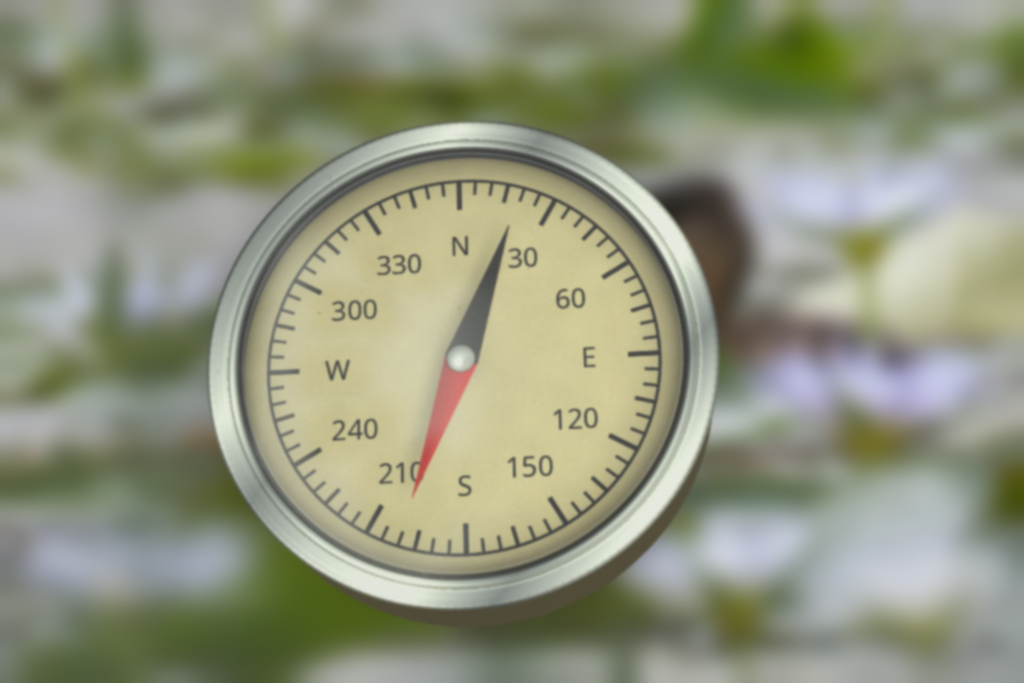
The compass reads 200 °
